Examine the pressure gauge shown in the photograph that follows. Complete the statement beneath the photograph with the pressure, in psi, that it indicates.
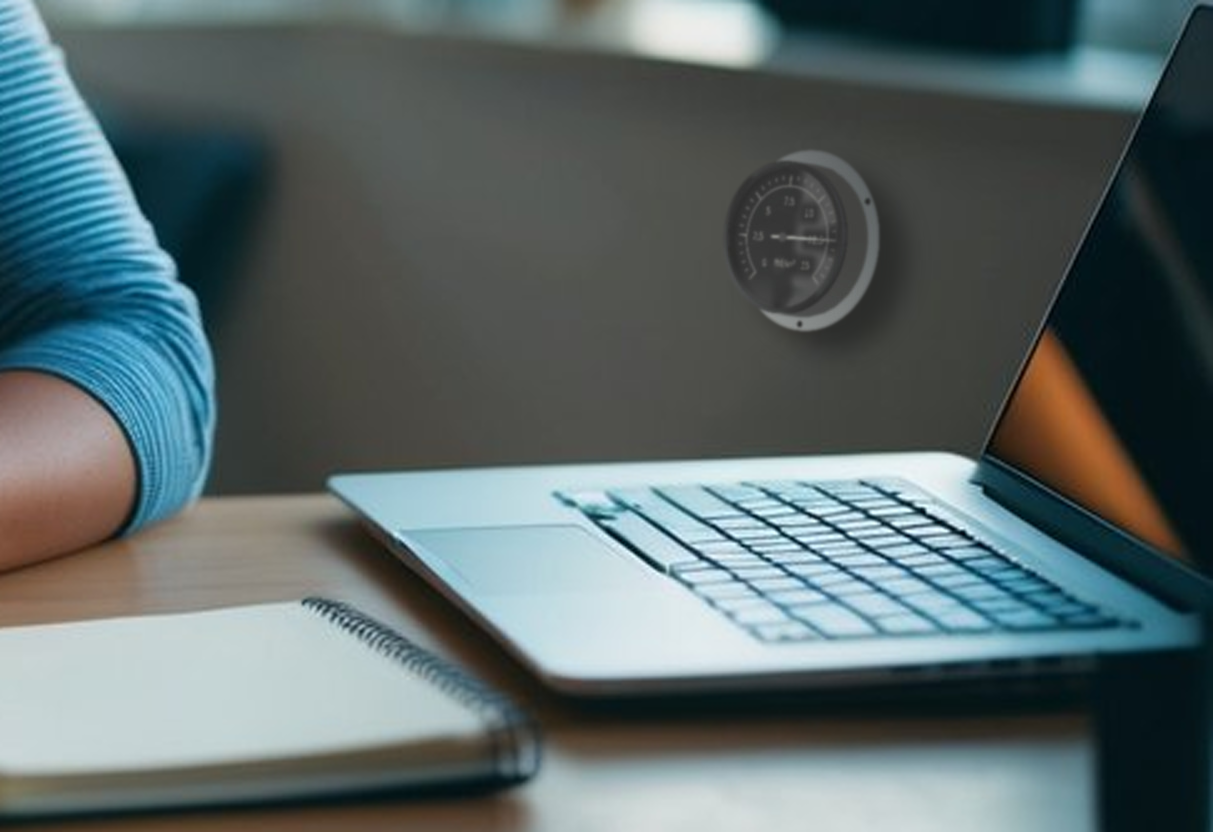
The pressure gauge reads 12.5 psi
